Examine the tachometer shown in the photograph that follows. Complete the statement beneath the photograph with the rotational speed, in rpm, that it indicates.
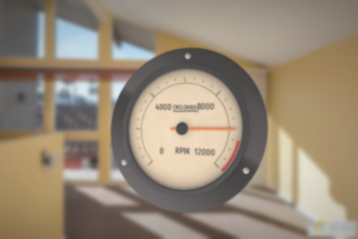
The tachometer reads 10000 rpm
